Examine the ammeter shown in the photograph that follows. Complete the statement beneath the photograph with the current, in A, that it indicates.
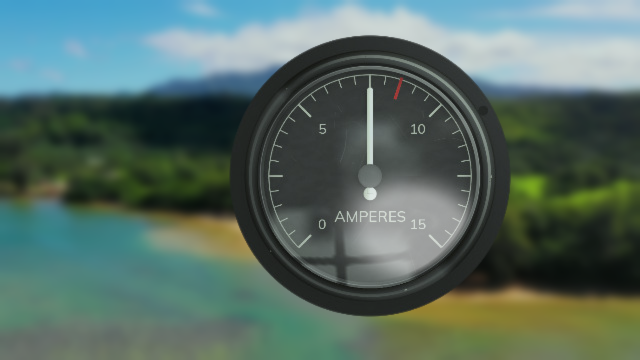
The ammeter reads 7.5 A
